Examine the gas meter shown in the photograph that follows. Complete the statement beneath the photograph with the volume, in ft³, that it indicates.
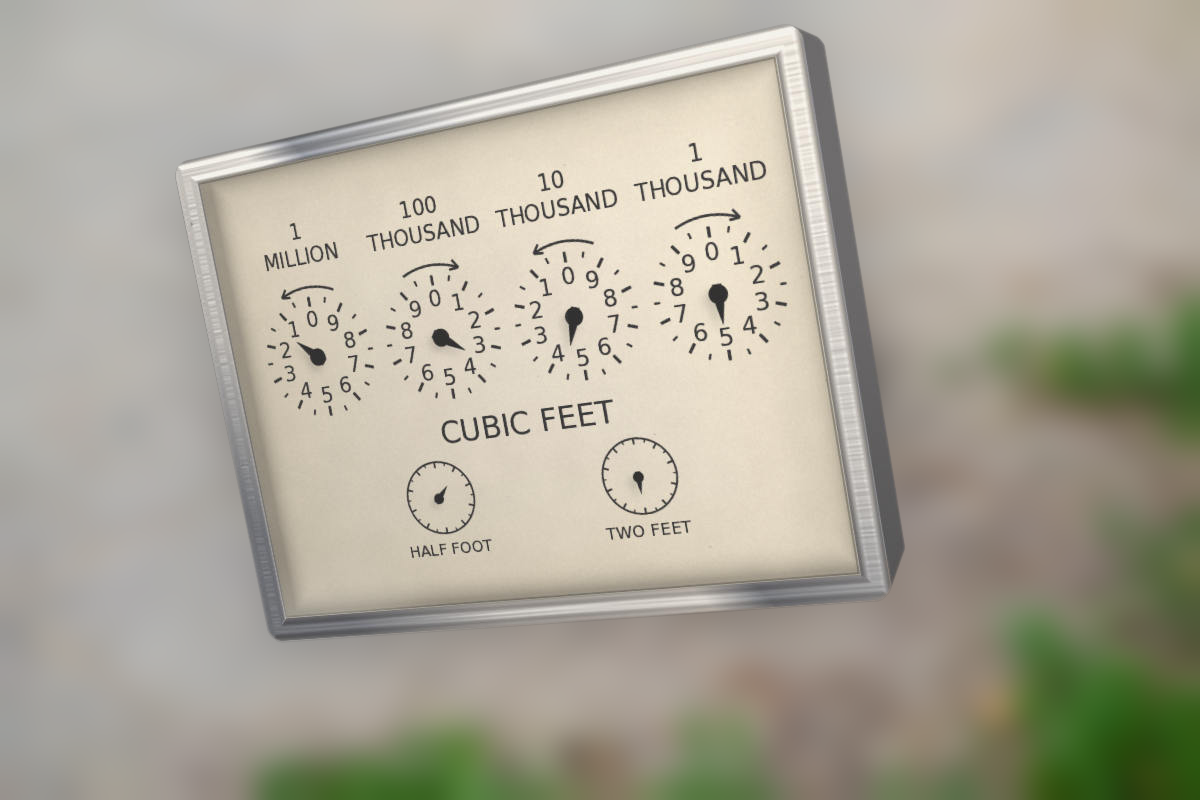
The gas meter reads 134500 ft³
